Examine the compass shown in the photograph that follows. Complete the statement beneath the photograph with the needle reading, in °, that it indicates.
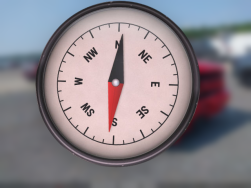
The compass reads 185 °
